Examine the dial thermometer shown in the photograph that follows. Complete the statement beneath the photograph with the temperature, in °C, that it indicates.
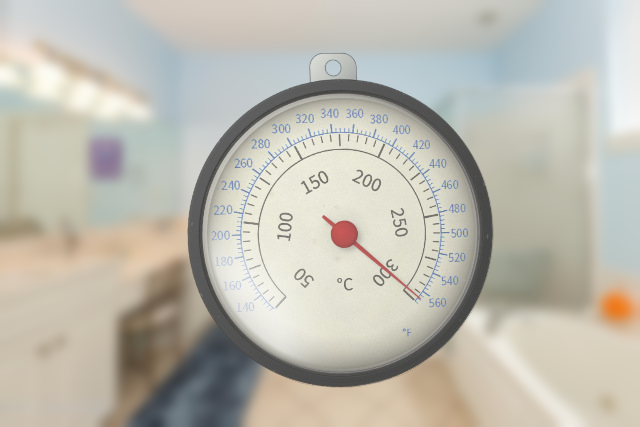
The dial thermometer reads 297.5 °C
